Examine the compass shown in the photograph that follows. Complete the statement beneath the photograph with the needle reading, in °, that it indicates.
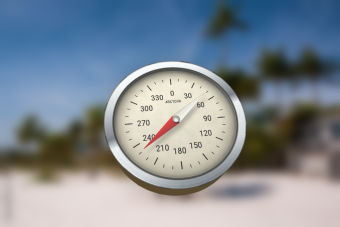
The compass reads 230 °
